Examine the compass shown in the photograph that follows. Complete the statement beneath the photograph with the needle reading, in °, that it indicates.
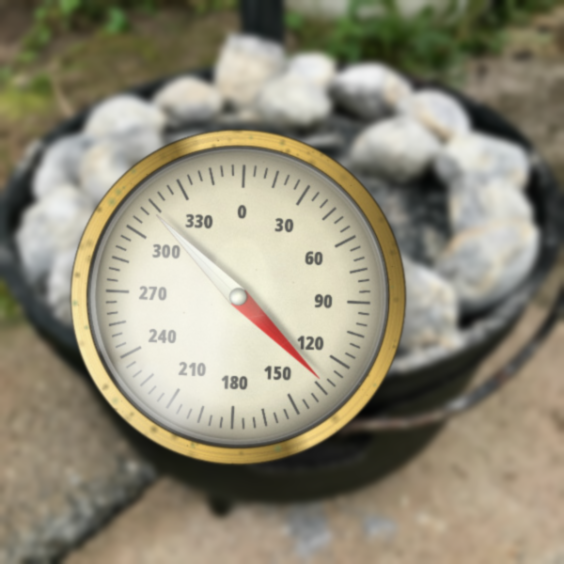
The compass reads 132.5 °
